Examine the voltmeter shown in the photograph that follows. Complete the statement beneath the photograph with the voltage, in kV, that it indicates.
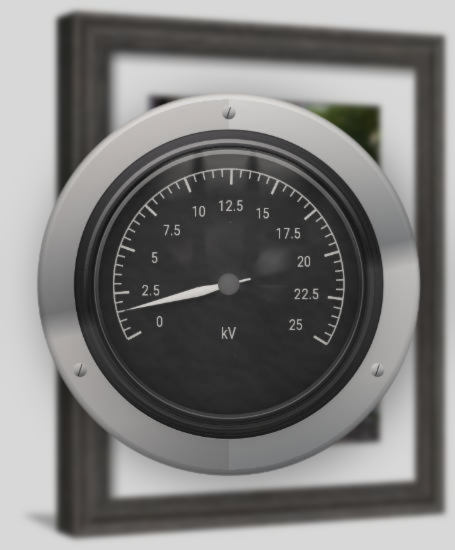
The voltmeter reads 1.5 kV
